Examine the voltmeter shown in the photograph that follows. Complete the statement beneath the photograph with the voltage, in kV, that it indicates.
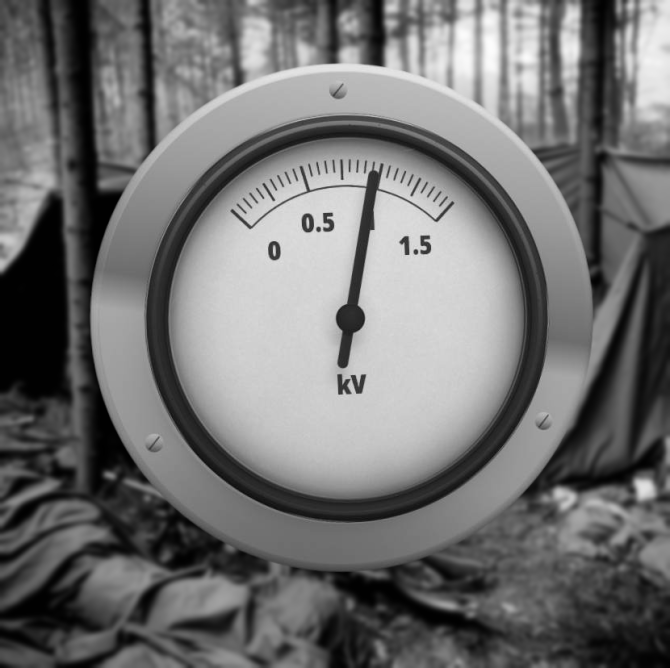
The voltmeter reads 0.95 kV
